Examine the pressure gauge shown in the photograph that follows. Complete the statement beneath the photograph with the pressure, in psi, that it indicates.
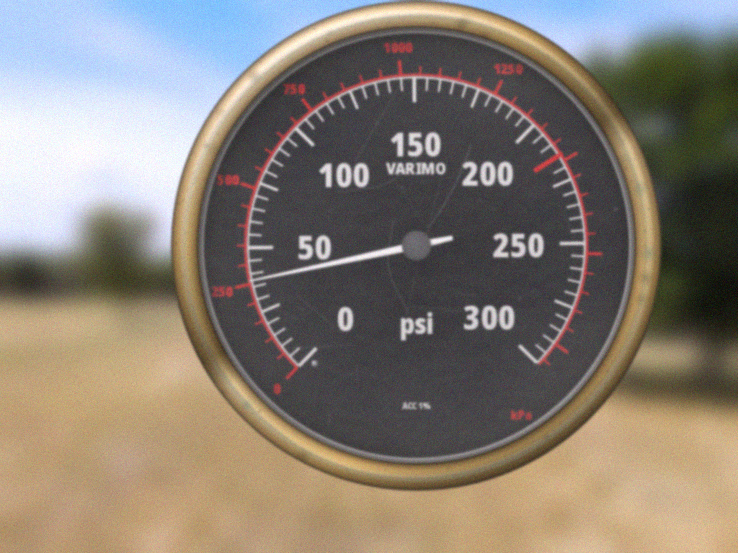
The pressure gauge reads 37.5 psi
